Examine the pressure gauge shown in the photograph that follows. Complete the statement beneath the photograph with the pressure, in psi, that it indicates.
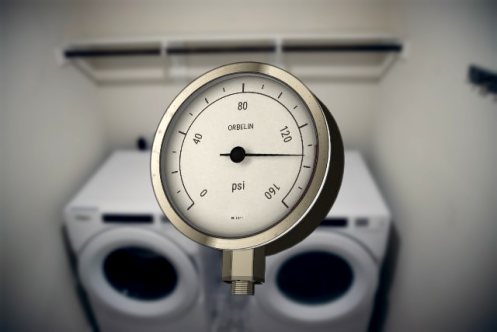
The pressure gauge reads 135 psi
